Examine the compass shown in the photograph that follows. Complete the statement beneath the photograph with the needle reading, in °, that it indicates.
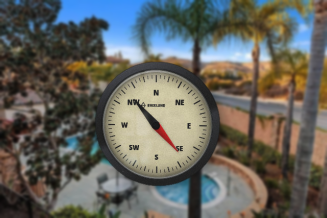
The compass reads 140 °
